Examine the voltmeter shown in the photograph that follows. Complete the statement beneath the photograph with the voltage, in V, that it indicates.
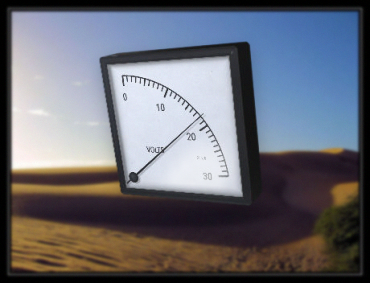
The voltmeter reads 18 V
